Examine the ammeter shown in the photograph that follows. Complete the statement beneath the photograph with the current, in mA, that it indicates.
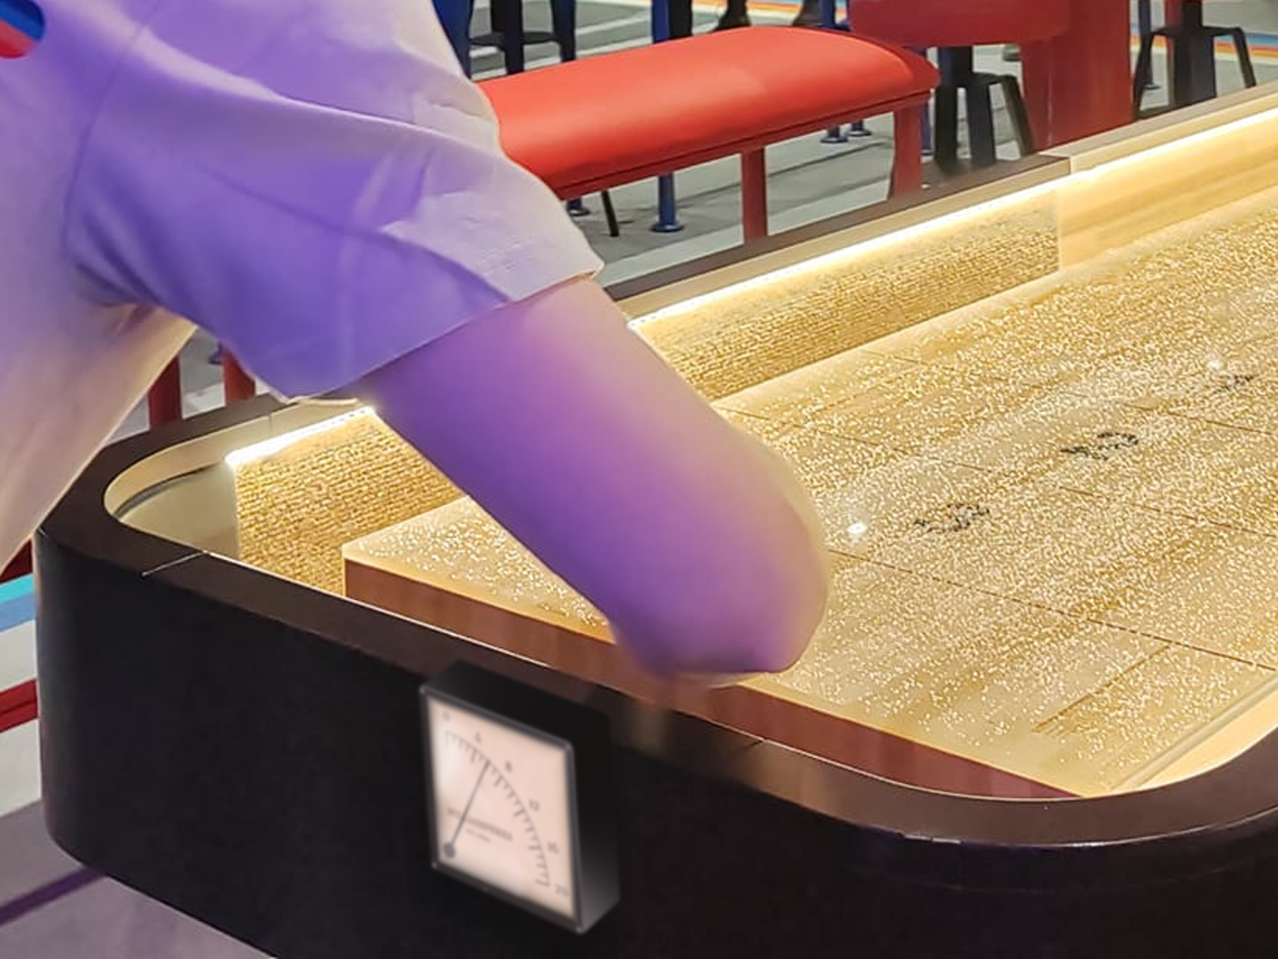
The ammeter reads 6 mA
